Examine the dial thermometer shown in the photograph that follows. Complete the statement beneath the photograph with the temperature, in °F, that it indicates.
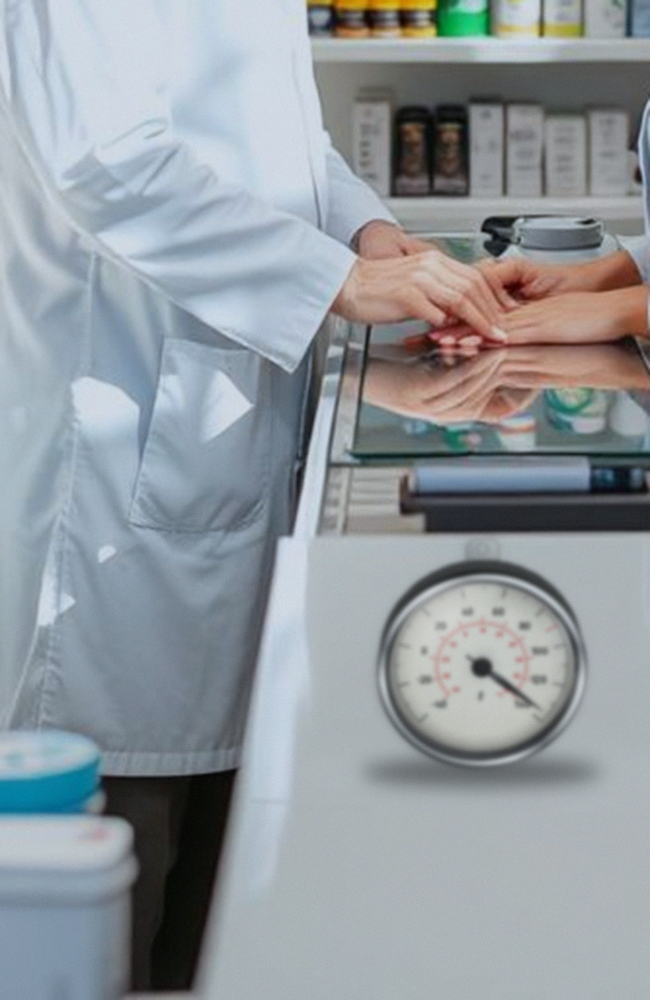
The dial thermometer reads 135 °F
